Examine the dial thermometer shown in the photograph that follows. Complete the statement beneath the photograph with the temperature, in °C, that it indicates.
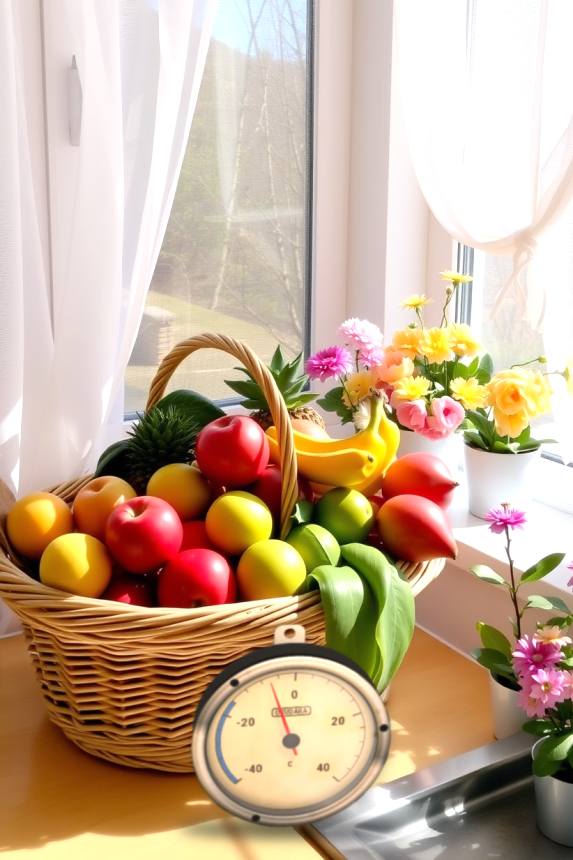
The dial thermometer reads -6 °C
